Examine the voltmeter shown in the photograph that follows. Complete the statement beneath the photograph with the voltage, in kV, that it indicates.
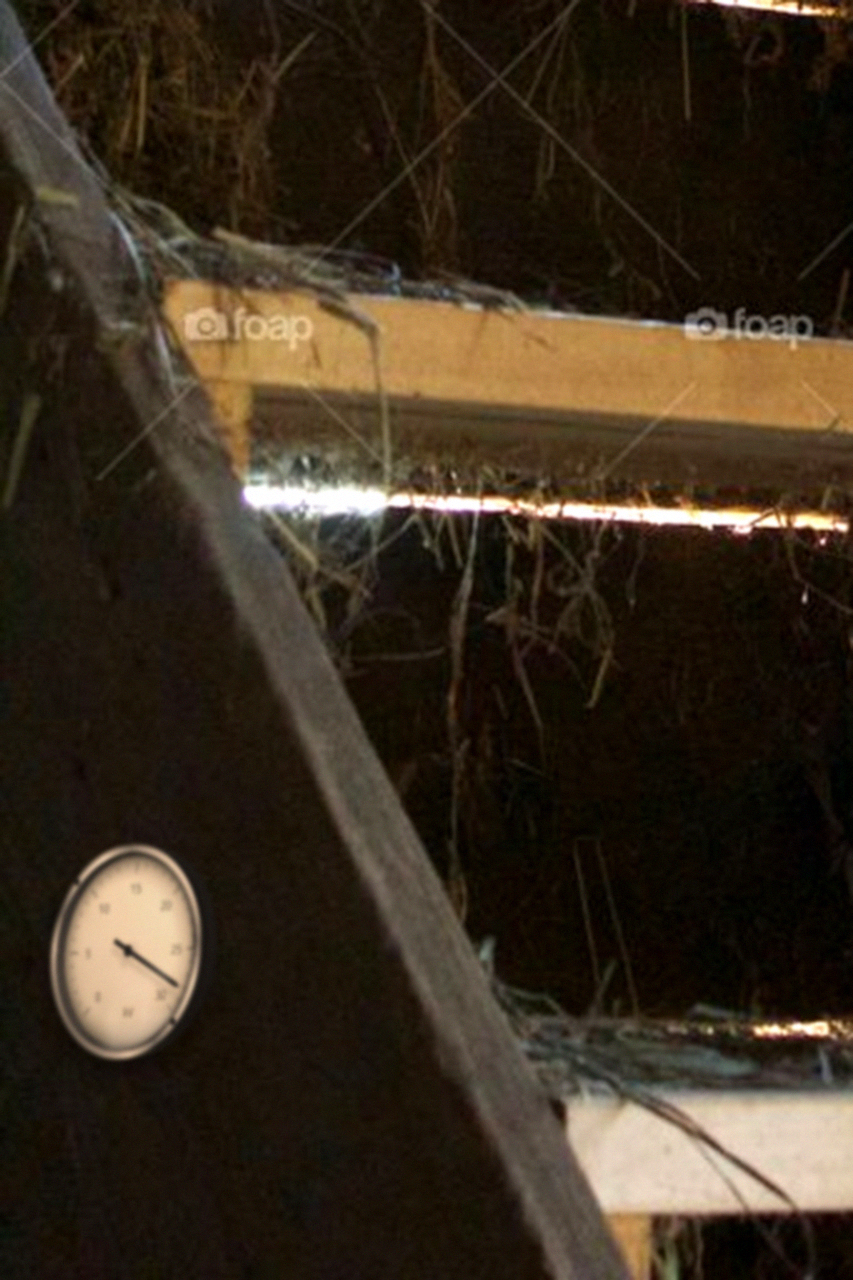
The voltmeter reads 28 kV
